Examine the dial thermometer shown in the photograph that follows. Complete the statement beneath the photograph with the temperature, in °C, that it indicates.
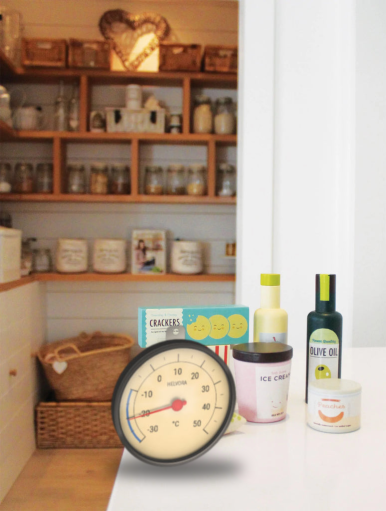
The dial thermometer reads -20 °C
